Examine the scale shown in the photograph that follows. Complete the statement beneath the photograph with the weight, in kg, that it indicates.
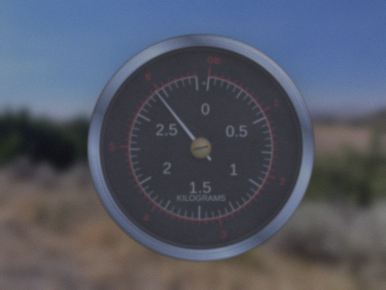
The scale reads 2.7 kg
